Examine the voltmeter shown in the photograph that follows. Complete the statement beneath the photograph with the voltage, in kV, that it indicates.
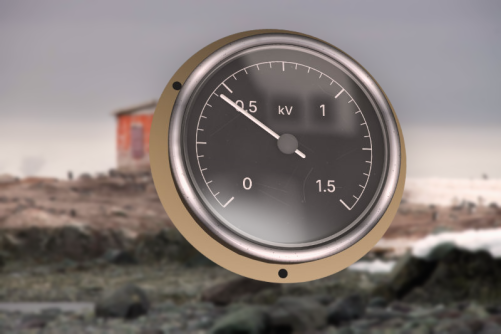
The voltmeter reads 0.45 kV
